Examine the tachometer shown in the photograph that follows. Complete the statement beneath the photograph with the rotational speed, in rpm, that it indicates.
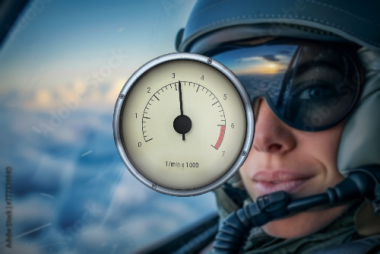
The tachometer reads 3200 rpm
